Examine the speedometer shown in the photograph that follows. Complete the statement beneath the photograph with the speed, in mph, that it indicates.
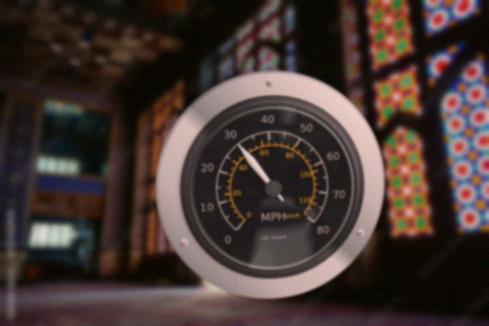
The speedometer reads 30 mph
